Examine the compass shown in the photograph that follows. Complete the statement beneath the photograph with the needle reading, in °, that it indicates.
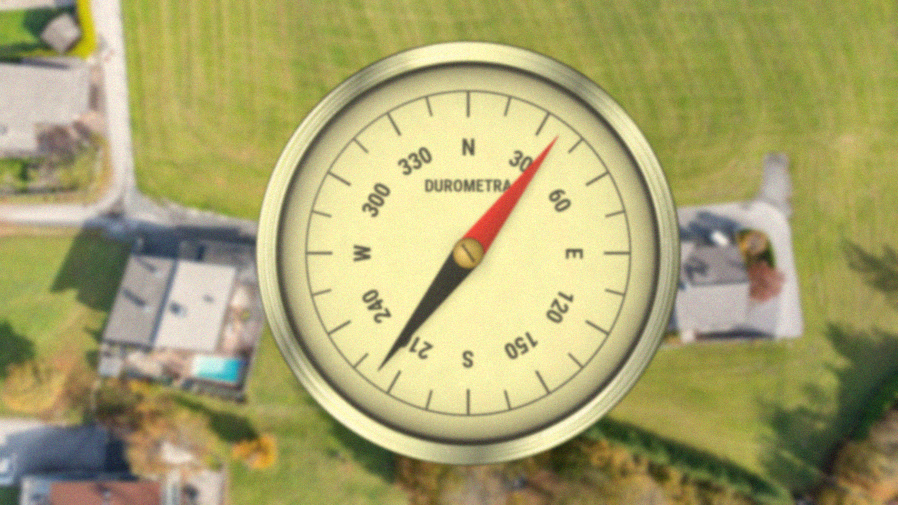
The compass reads 37.5 °
